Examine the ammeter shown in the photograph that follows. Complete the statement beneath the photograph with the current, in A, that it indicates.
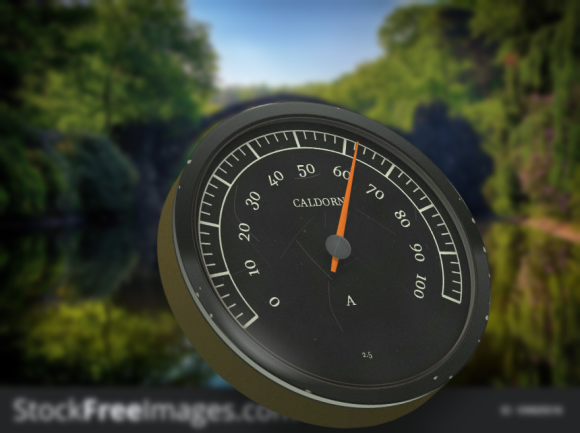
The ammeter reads 62 A
